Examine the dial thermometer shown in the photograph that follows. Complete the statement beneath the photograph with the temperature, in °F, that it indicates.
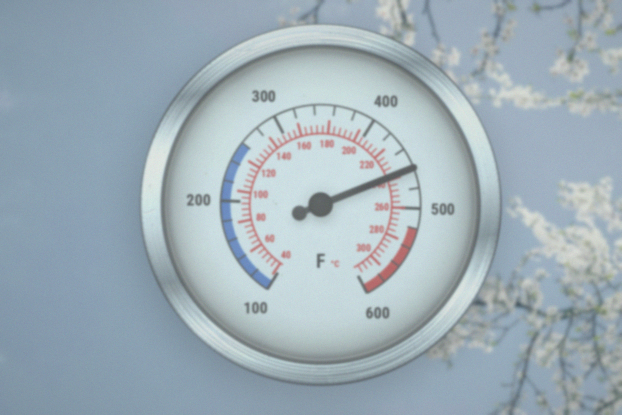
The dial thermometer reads 460 °F
